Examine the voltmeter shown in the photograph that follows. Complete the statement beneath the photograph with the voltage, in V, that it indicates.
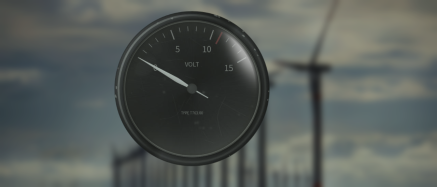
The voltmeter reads 0 V
